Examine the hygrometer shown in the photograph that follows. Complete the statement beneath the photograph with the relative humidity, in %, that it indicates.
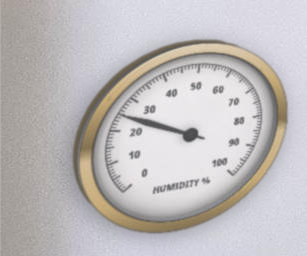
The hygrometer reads 25 %
